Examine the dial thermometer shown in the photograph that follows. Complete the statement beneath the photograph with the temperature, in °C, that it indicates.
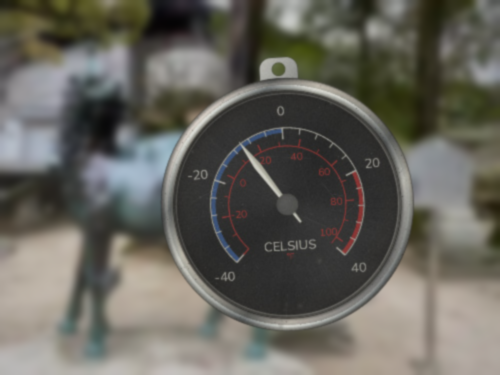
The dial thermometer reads -10 °C
